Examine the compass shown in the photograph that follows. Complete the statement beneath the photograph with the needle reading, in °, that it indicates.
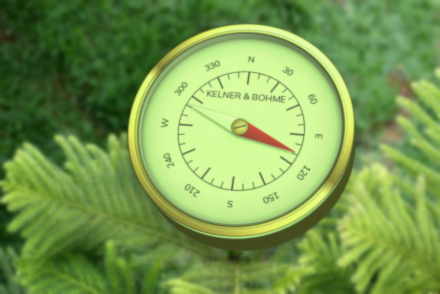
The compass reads 110 °
